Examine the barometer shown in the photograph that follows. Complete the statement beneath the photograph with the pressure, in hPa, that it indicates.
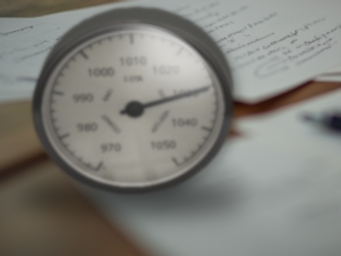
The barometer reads 1030 hPa
